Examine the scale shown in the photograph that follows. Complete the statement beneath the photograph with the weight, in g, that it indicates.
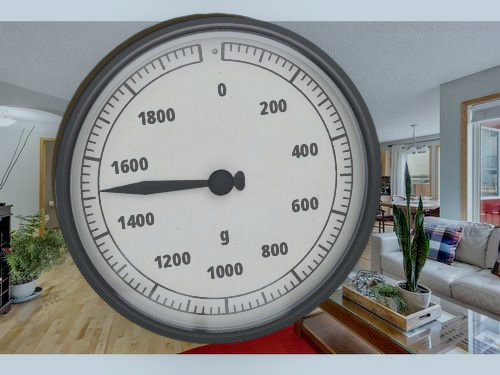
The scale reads 1520 g
